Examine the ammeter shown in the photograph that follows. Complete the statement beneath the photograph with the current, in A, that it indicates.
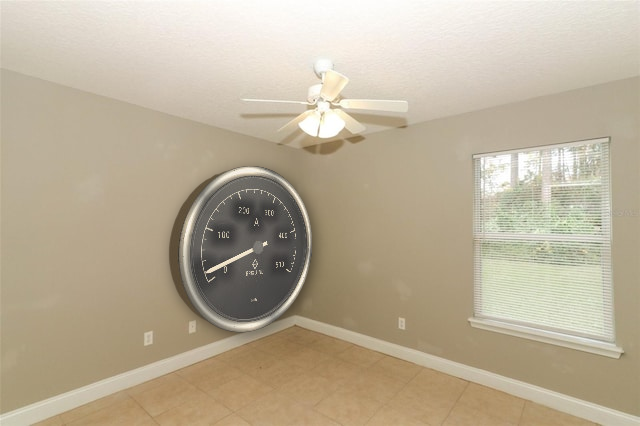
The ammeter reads 20 A
